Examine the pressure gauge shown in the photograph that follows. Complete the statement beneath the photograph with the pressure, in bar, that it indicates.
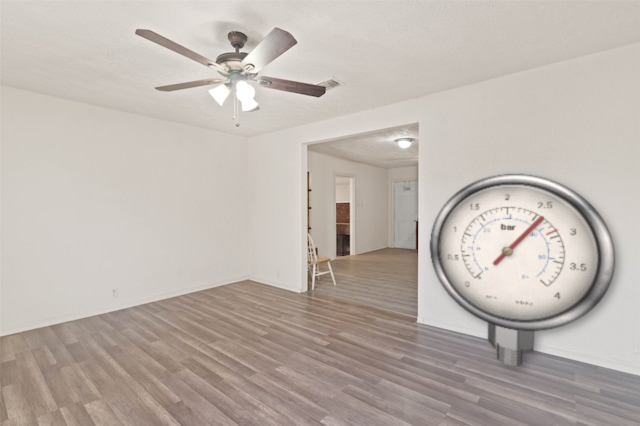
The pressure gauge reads 2.6 bar
